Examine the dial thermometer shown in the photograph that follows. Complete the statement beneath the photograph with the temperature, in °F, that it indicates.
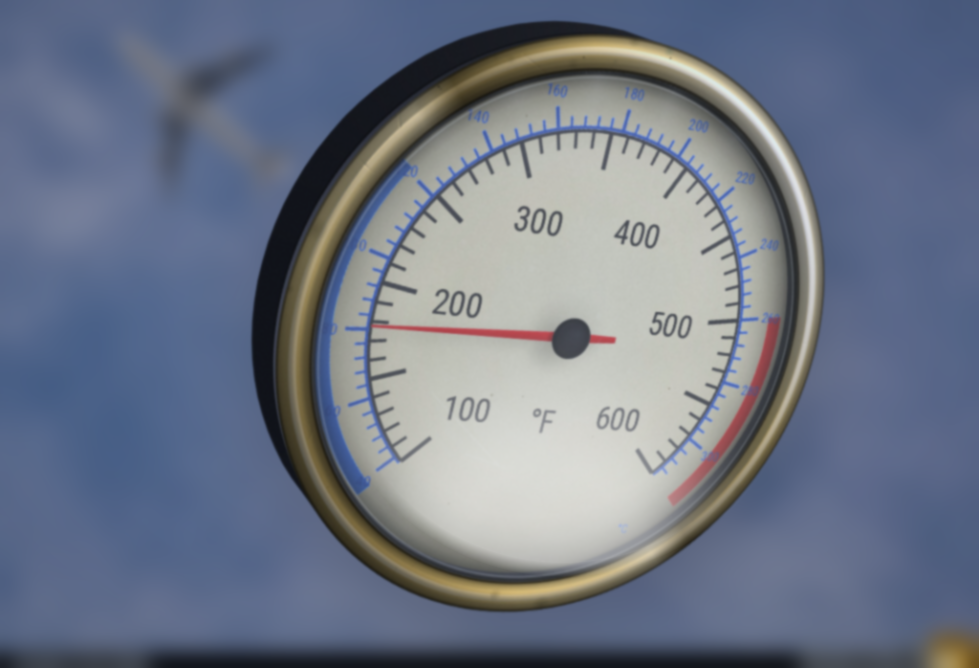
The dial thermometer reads 180 °F
